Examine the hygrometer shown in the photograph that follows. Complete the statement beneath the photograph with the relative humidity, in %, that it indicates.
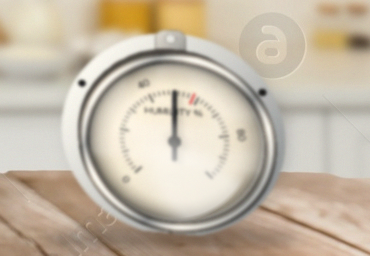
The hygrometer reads 50 %
